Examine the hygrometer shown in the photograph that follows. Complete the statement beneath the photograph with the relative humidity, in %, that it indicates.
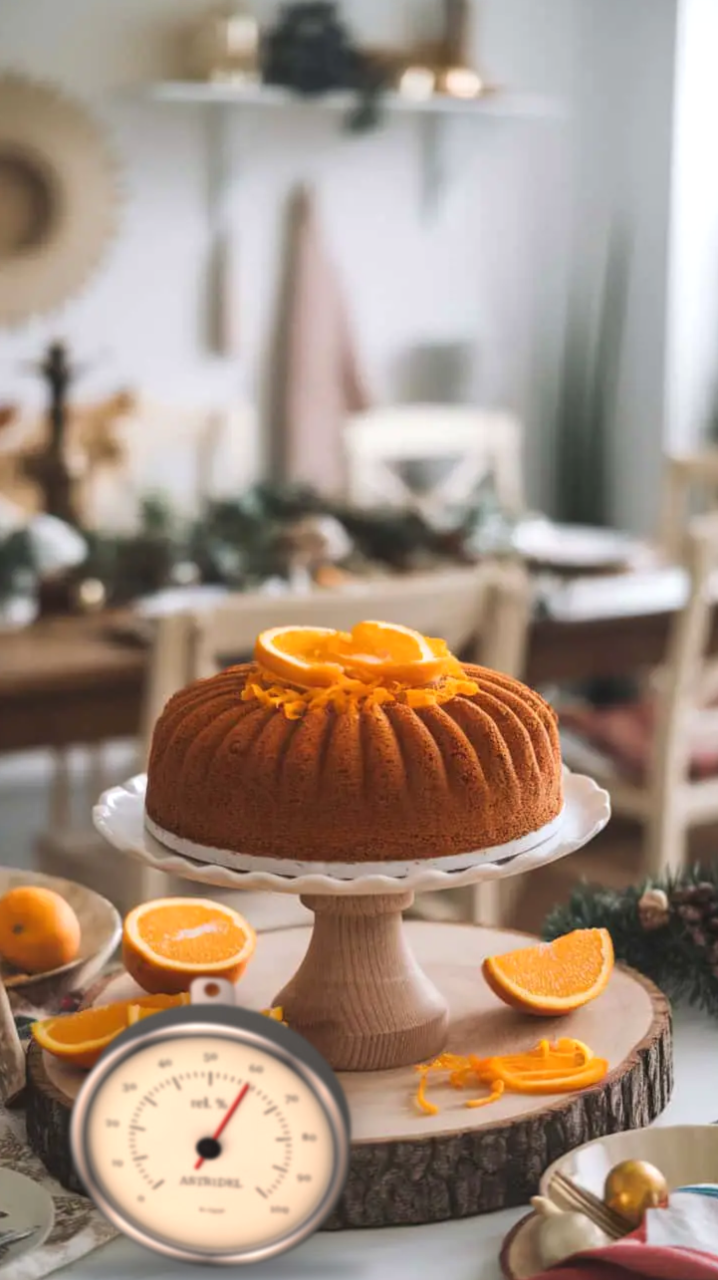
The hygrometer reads 60 %
